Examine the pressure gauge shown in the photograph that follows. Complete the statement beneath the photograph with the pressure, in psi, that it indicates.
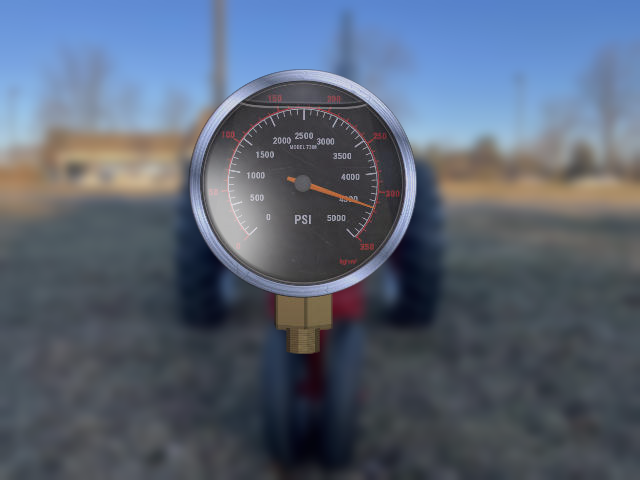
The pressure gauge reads 4500 psi
